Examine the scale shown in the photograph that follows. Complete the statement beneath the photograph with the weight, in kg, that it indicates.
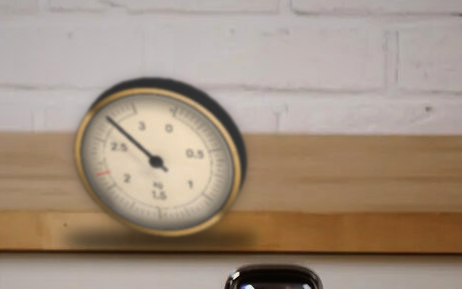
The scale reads 2.75 kg
